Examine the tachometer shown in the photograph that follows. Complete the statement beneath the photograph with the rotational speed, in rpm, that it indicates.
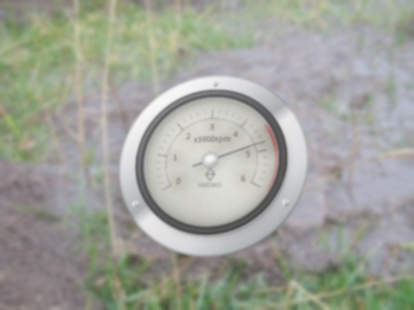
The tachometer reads 4800 rpm
